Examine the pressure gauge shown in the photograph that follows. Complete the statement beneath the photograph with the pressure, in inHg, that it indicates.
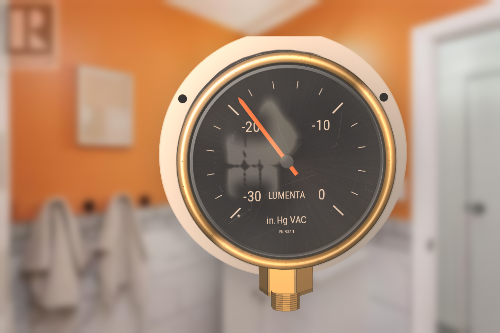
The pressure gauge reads -19 inHg
